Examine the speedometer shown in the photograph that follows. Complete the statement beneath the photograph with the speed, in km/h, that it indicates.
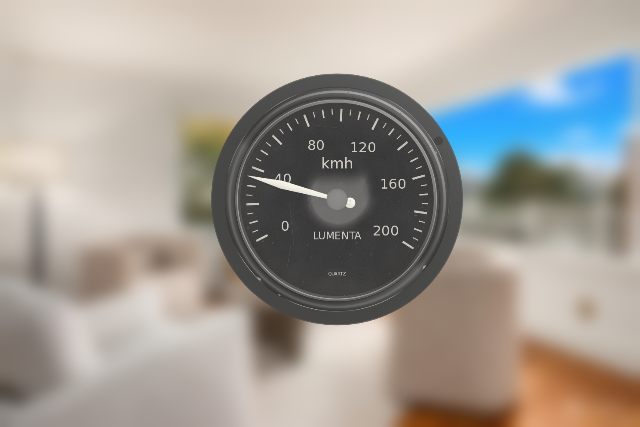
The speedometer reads 35 km/h
